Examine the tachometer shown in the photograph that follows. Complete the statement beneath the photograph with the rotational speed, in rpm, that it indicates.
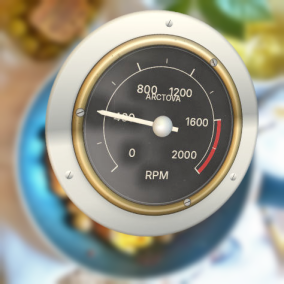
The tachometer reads 400 rpm
